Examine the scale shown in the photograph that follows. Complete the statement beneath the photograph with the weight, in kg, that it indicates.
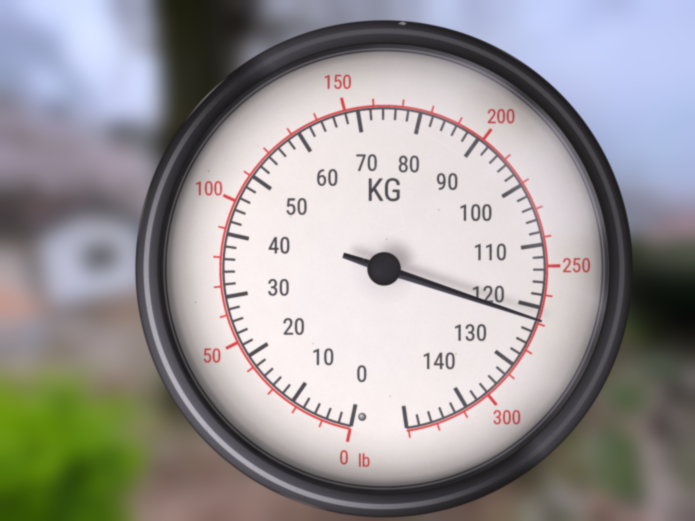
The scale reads 122 kg
